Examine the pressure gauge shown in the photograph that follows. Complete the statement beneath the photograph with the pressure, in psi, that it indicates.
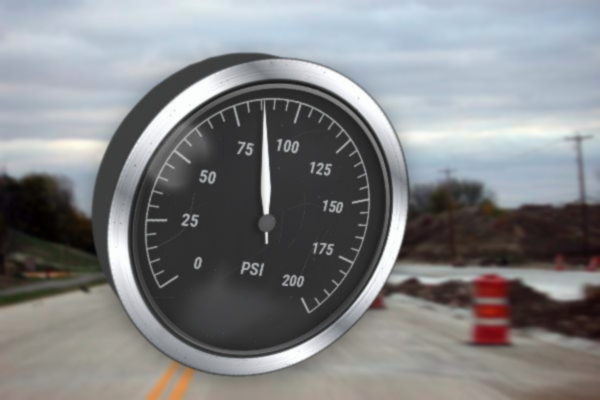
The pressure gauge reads 85 psi
